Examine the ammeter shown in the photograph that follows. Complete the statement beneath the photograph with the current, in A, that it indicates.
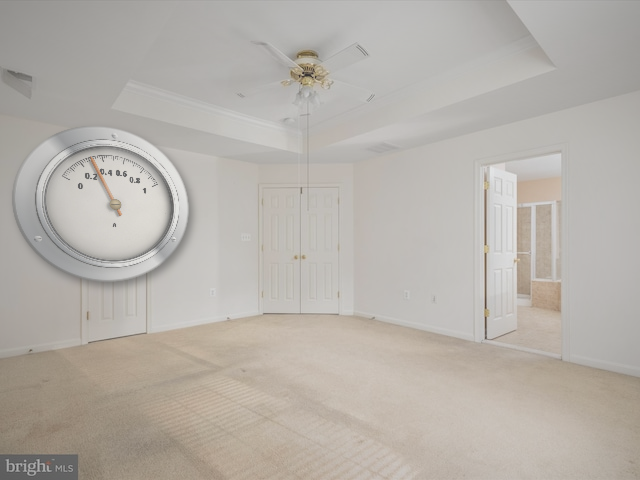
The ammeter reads 0.3 A
